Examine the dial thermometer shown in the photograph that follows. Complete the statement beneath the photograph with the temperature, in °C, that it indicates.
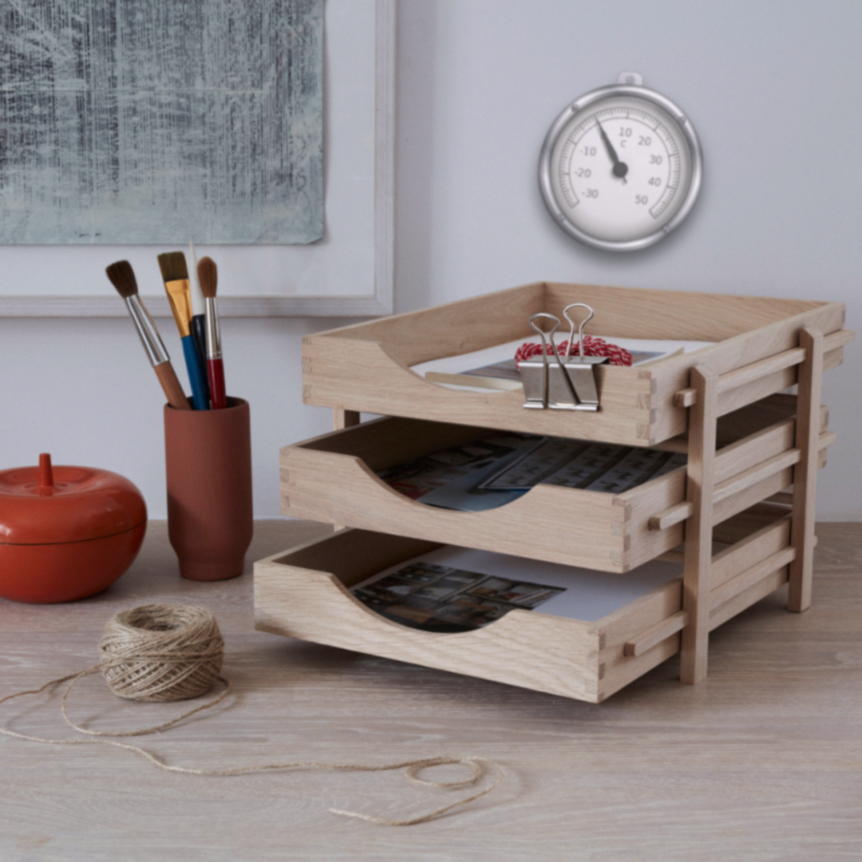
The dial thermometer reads 0 °C
